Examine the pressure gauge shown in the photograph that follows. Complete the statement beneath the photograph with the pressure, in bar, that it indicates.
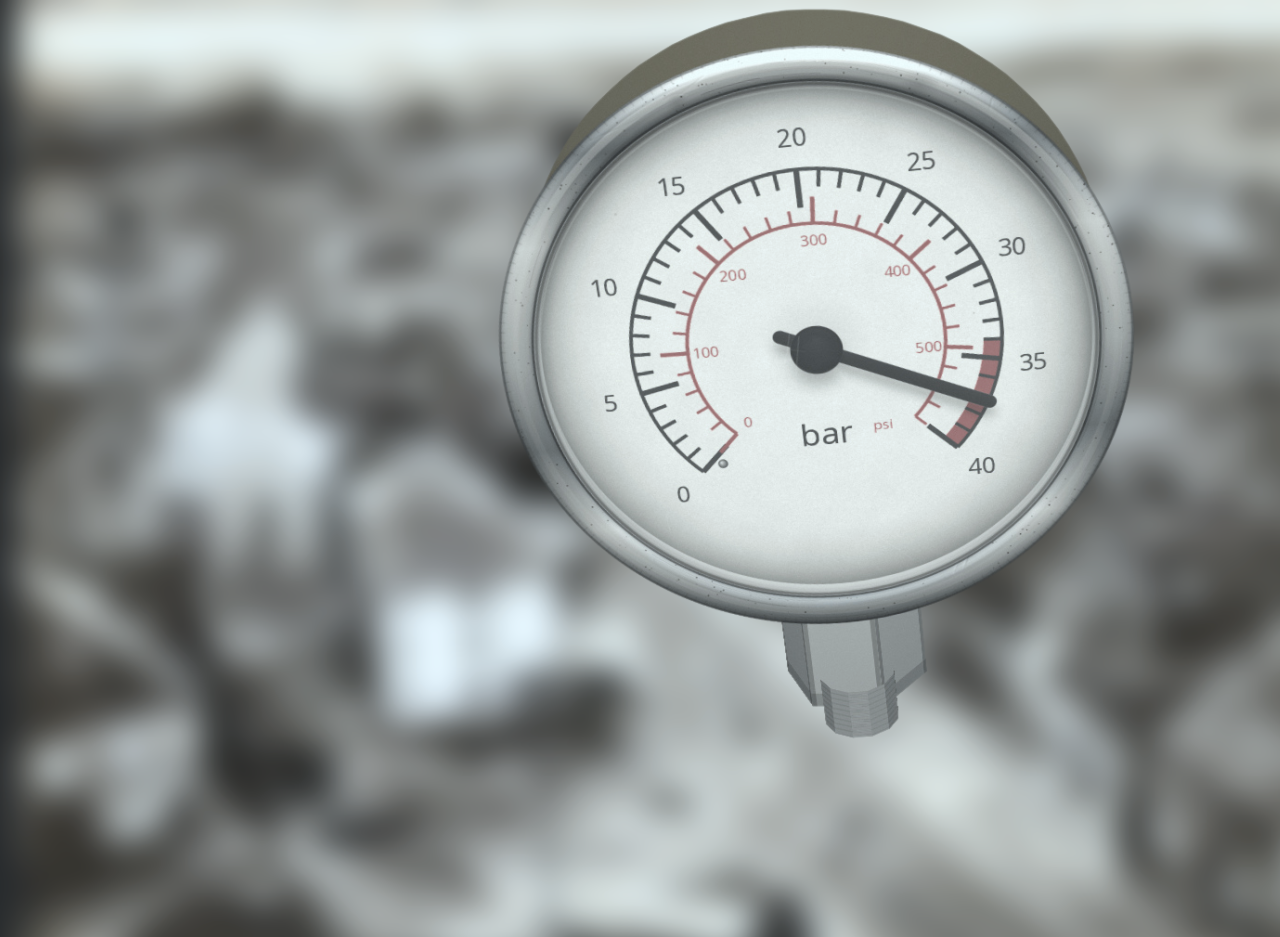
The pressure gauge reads 37 bar
